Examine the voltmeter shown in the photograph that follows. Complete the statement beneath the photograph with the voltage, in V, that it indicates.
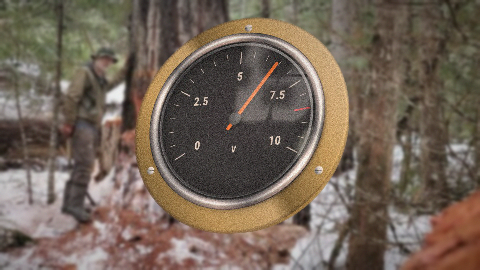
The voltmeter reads 6.5 V
